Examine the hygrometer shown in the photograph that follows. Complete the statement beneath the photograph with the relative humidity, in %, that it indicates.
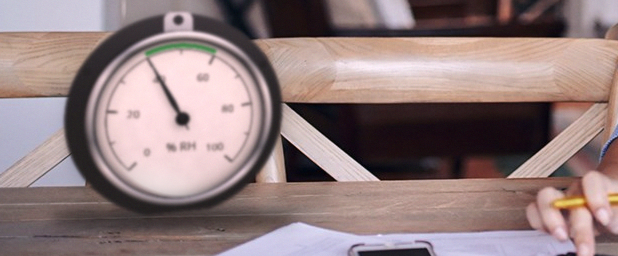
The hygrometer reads 40 %
